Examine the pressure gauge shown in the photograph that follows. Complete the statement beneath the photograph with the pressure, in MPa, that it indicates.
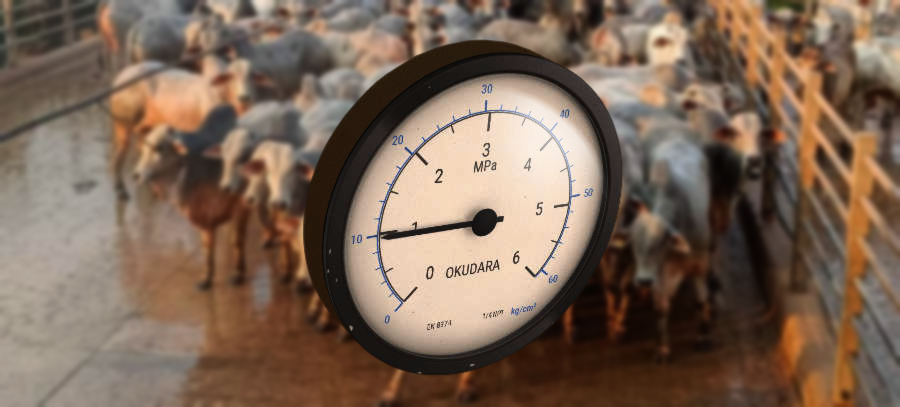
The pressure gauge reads 1 MPa
